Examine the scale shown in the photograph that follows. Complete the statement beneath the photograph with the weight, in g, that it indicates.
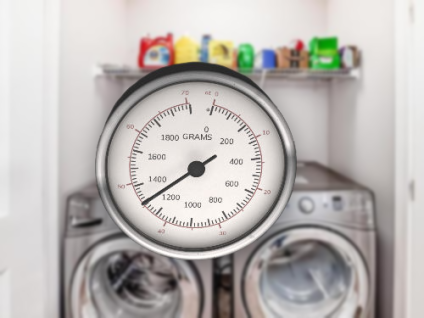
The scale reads 1300 g
